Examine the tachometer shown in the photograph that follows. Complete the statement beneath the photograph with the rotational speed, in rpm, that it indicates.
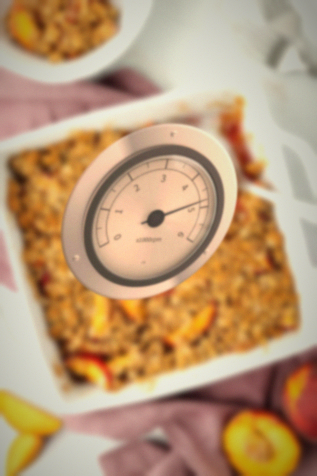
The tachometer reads 4750 rpm
